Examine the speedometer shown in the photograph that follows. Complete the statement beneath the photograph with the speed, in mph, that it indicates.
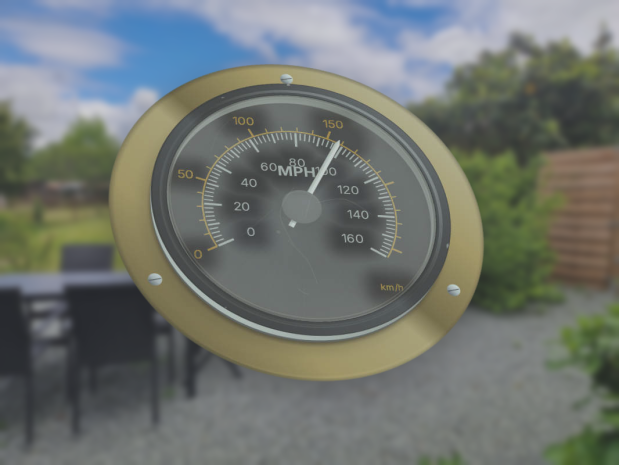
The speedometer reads 98 mph
